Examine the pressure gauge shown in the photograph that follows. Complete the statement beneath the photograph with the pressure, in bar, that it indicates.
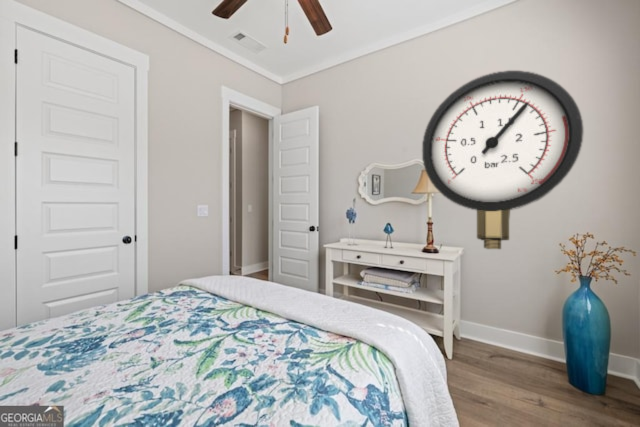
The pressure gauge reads 1.6 bar
